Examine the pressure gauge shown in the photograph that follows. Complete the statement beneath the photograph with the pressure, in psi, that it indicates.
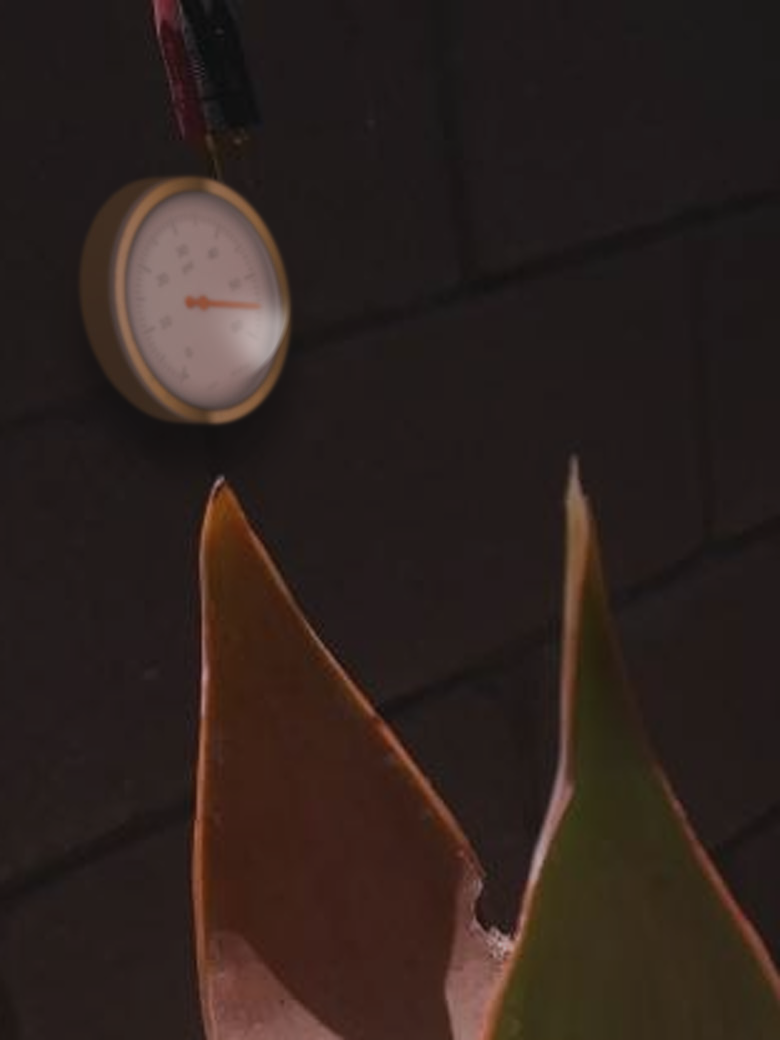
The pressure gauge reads 55 psi
